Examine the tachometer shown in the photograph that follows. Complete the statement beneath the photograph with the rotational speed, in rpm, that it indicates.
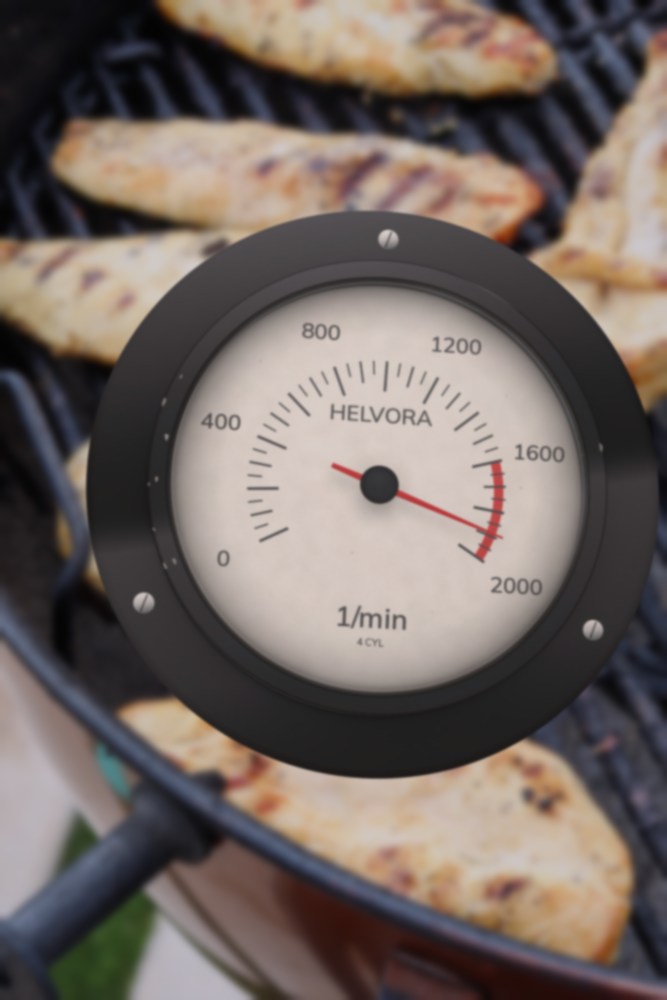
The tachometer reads 1900 rpm
